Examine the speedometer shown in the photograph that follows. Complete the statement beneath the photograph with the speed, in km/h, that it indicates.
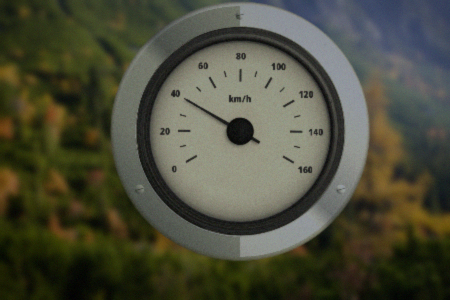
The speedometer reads 40 km/h
